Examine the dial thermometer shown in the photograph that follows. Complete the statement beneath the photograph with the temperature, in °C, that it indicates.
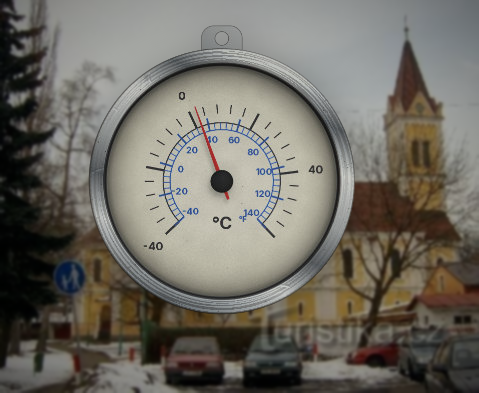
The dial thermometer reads 2 °C
